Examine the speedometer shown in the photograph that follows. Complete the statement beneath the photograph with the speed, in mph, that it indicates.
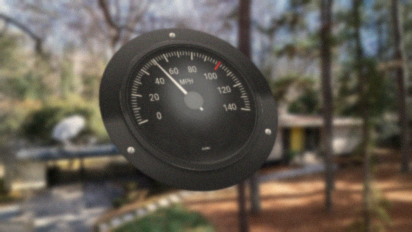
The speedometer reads 50 mph
